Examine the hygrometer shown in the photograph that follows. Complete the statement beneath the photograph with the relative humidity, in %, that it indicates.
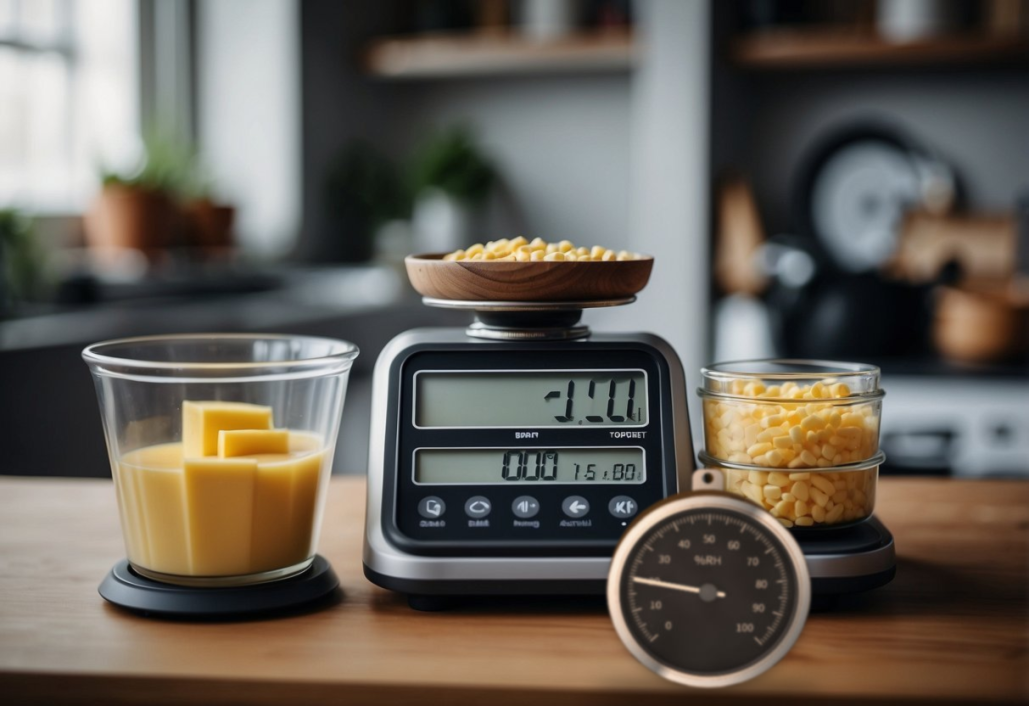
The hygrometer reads 20 %
